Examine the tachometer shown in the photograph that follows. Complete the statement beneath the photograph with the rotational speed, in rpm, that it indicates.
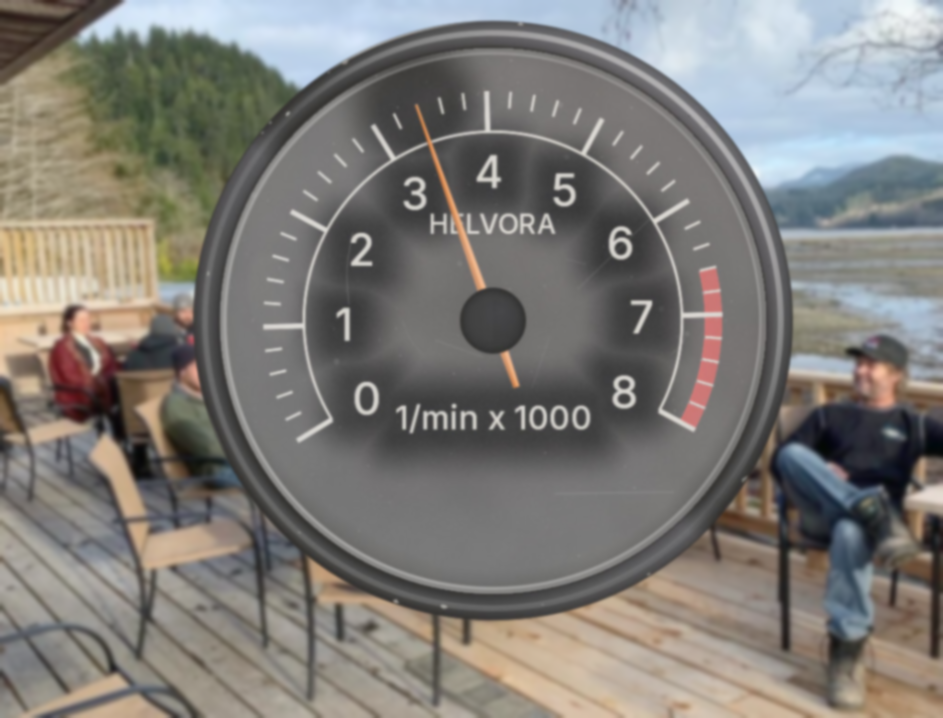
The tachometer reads 3400 rpm
